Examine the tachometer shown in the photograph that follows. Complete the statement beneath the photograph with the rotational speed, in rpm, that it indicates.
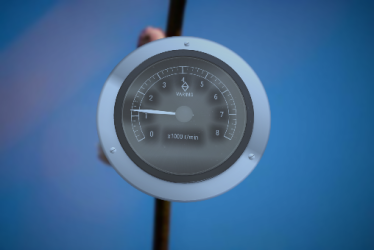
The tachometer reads 1200 rpm
